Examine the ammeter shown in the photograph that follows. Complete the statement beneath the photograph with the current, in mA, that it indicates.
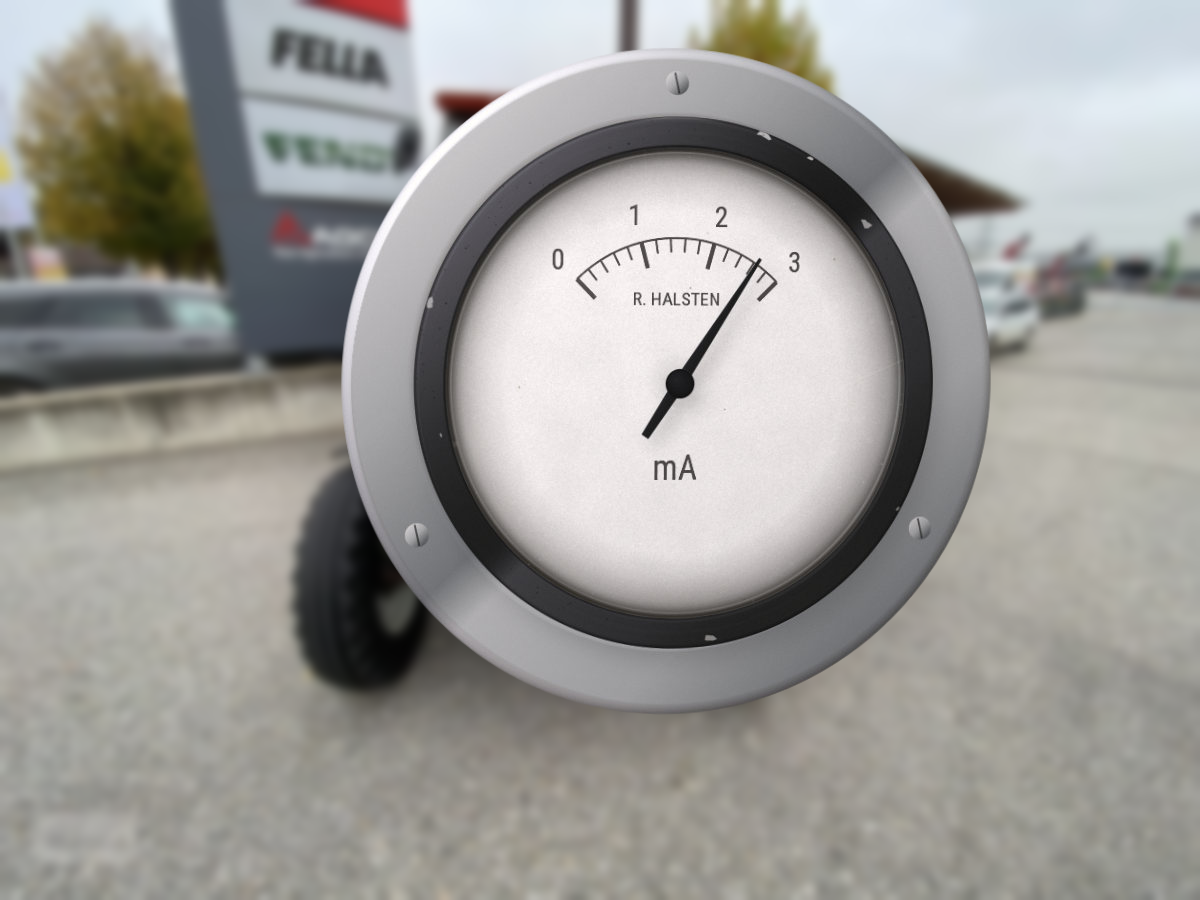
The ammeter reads 2.6 mA
